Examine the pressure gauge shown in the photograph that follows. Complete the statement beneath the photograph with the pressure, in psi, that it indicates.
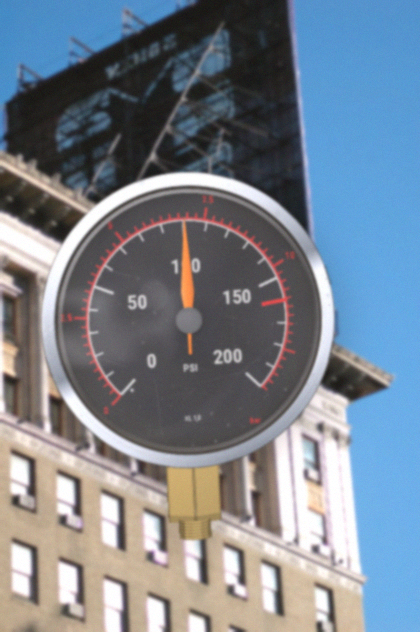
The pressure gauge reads 100 psi
